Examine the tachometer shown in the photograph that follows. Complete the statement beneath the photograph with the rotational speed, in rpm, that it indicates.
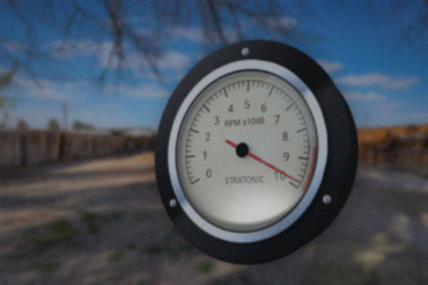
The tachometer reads 9800 rpm
